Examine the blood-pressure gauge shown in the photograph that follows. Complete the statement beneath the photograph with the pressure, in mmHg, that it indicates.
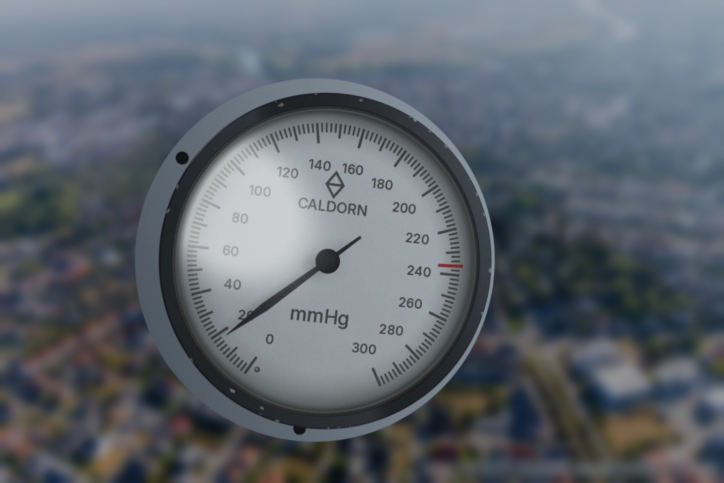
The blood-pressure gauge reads 18 mmHg
